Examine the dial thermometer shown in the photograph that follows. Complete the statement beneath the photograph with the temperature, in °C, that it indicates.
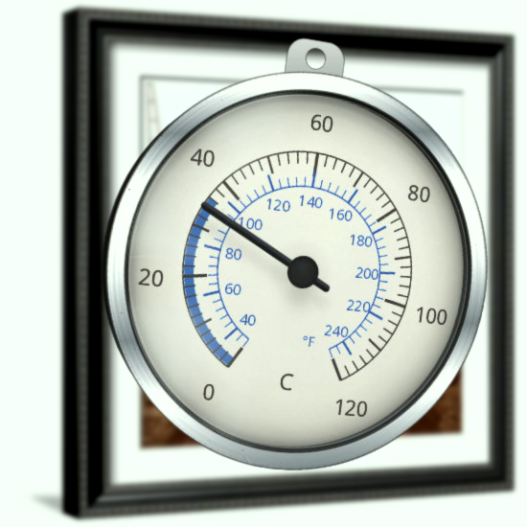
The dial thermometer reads 34 °C
